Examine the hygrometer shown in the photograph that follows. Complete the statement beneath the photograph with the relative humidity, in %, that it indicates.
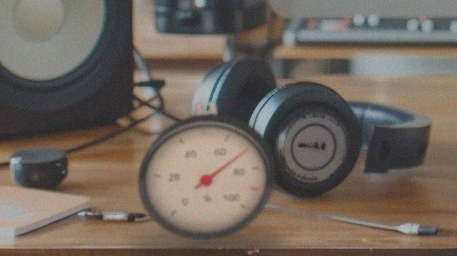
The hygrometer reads 70 %
